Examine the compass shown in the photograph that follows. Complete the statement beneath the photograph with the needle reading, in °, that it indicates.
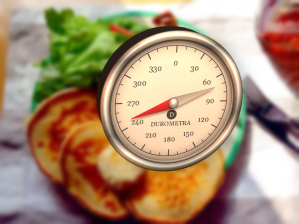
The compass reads 250 °
